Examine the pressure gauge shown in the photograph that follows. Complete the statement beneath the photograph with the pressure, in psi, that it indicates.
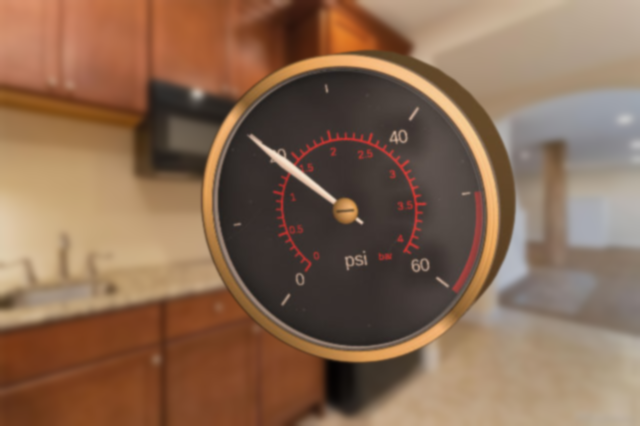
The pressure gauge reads 20 psi
